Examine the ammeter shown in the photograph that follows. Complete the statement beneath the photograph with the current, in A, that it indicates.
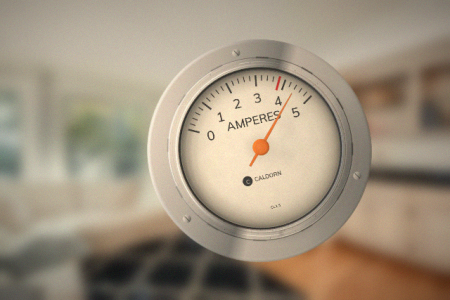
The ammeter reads 4.4 A
